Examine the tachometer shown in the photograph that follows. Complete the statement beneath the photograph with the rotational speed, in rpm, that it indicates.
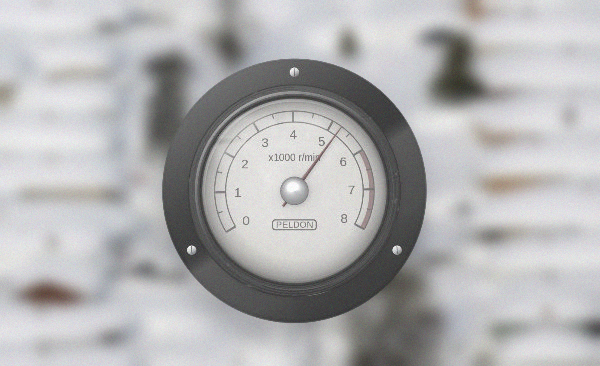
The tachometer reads 5250 rpm
